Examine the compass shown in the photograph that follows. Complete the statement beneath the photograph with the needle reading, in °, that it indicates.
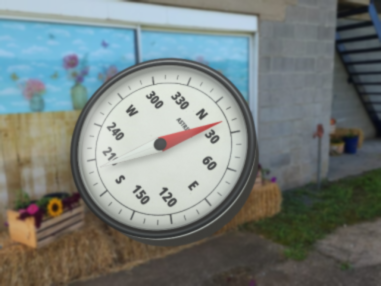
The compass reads 20 °
